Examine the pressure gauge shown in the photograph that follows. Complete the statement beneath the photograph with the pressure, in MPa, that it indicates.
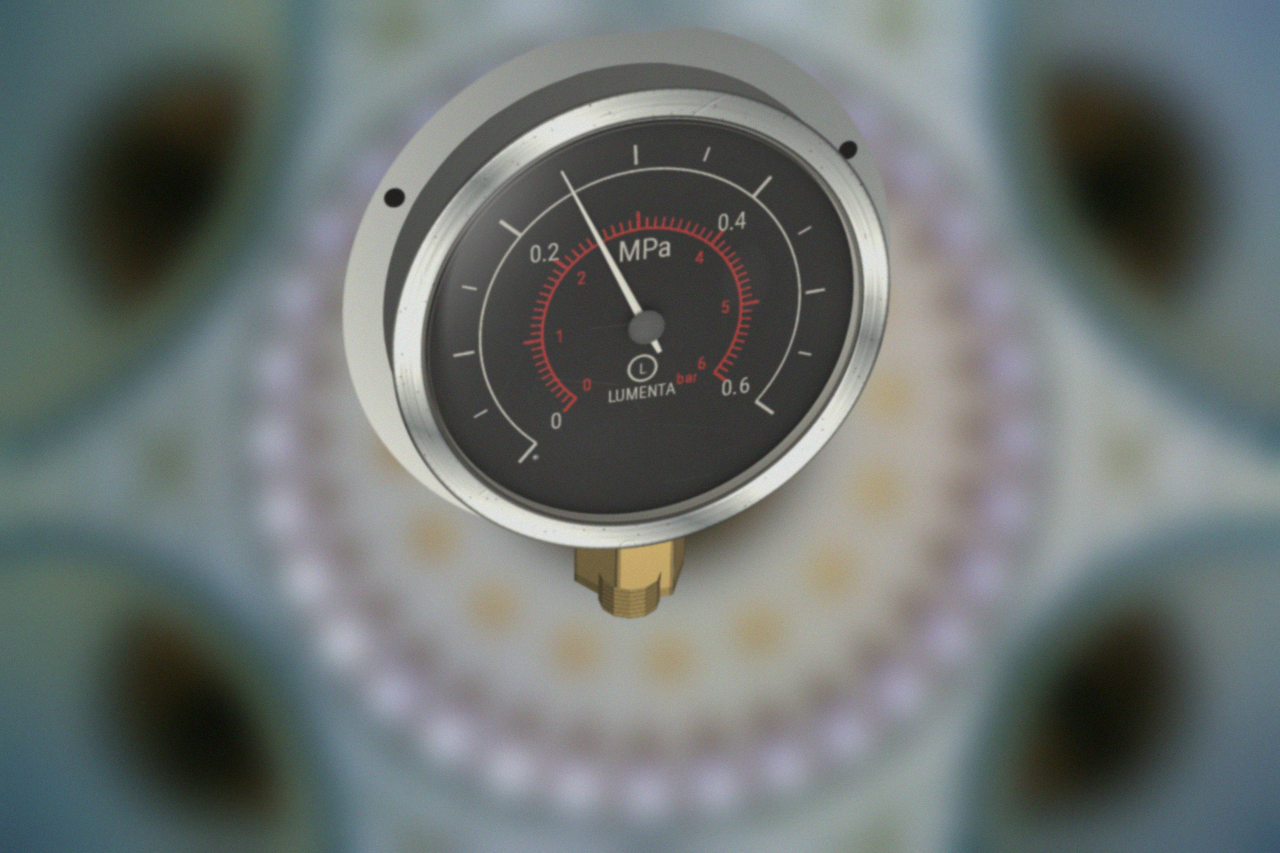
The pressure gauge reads 0.25 MPa
